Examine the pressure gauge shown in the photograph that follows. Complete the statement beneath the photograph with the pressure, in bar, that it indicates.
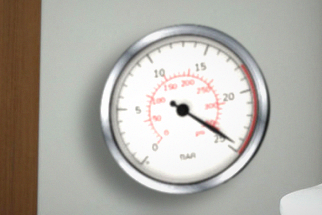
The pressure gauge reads 24.5 bar
